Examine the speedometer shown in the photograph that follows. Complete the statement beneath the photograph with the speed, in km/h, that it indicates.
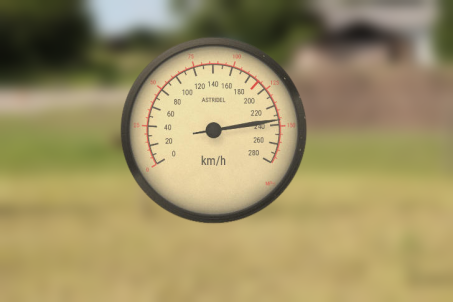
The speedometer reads 235 km/h
